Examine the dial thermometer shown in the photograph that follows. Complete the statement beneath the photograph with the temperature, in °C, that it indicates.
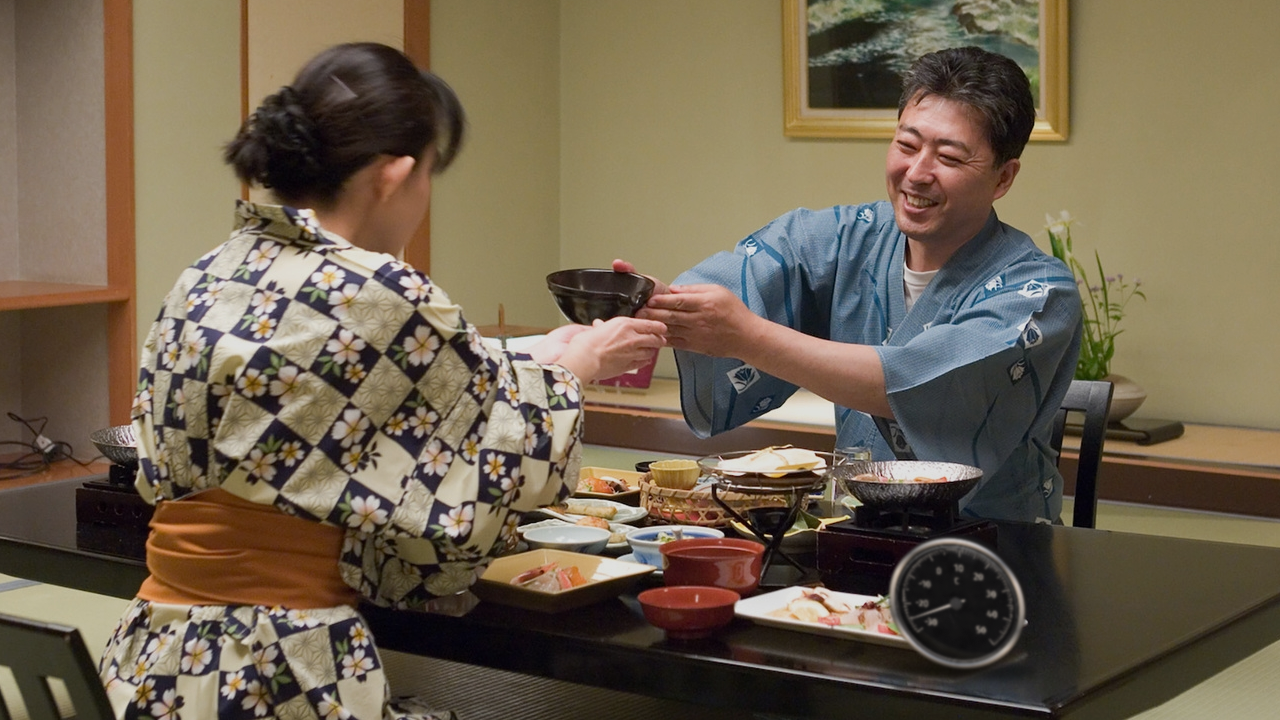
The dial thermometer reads -25 °C
